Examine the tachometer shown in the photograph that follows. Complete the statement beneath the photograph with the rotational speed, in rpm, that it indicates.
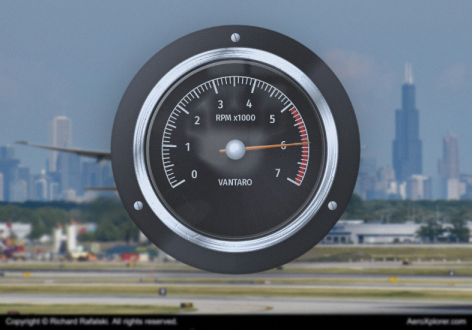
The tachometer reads 6000 rpm
